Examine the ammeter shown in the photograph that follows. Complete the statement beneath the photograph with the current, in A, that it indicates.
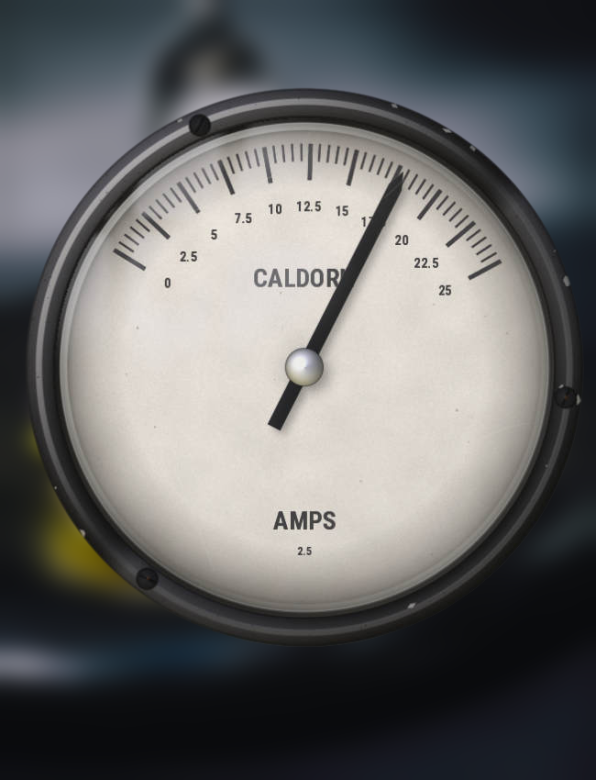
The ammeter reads 17.75 A
